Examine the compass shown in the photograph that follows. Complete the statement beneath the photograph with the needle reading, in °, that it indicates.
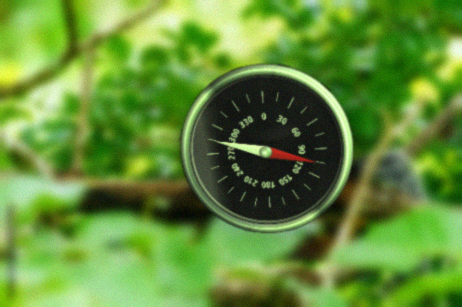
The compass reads 105 °
